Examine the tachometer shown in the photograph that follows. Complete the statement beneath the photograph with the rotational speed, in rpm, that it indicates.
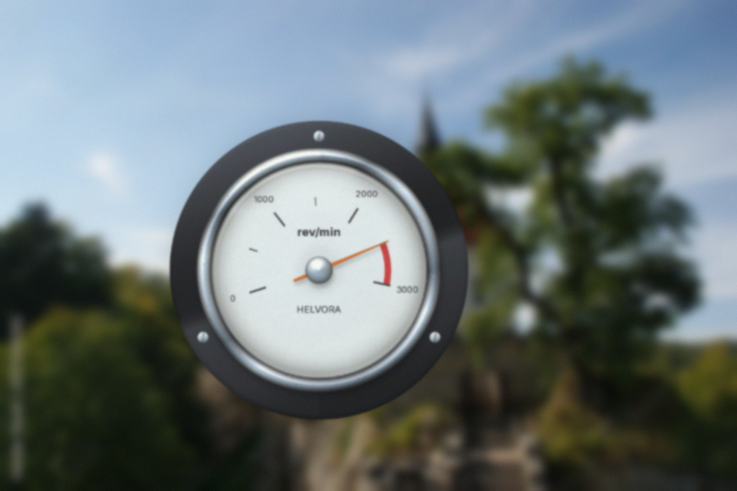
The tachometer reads 2500 rpm
